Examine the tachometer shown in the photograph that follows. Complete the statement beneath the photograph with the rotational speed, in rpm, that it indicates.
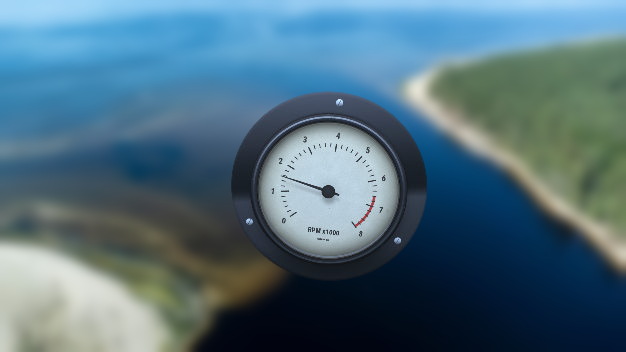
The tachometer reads 1600 rpm
